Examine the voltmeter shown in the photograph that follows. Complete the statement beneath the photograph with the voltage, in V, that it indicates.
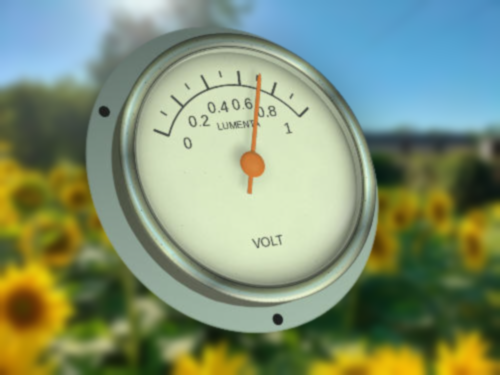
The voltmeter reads 0.7 V
